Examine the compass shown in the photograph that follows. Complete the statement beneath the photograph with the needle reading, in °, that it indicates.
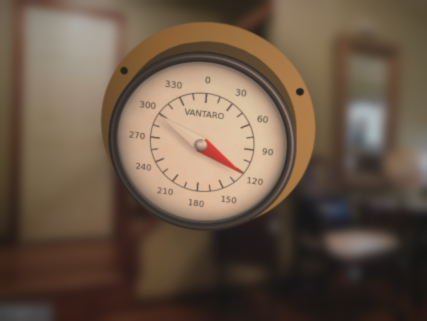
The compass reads 120 °
